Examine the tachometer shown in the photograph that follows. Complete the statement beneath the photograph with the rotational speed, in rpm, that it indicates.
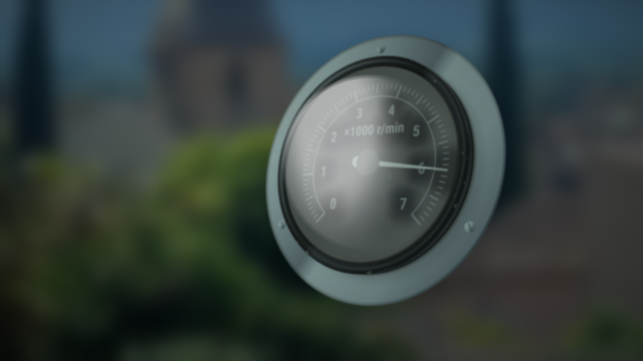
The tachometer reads 6000 rpm
